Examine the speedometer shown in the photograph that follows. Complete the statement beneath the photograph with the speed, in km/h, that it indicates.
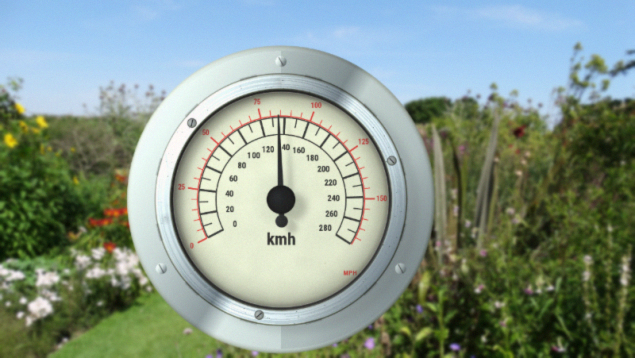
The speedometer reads 135 km/h
